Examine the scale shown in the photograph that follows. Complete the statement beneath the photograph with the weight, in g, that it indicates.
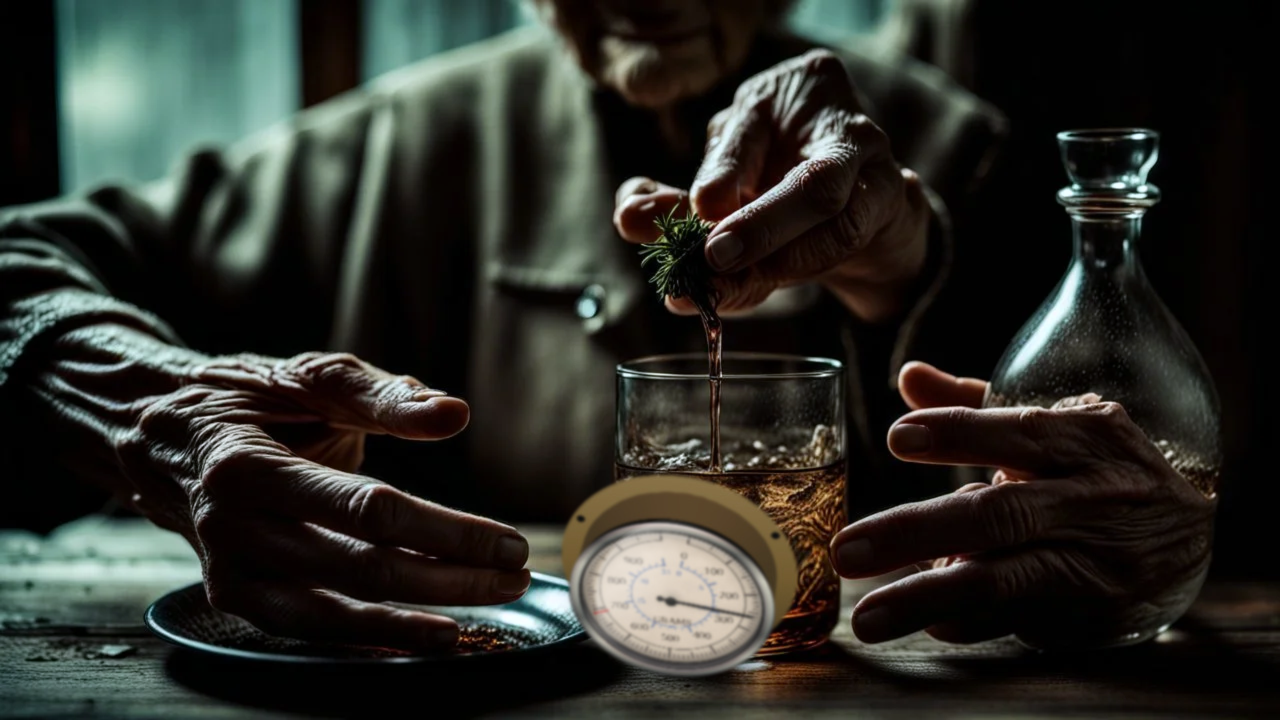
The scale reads 250 g
